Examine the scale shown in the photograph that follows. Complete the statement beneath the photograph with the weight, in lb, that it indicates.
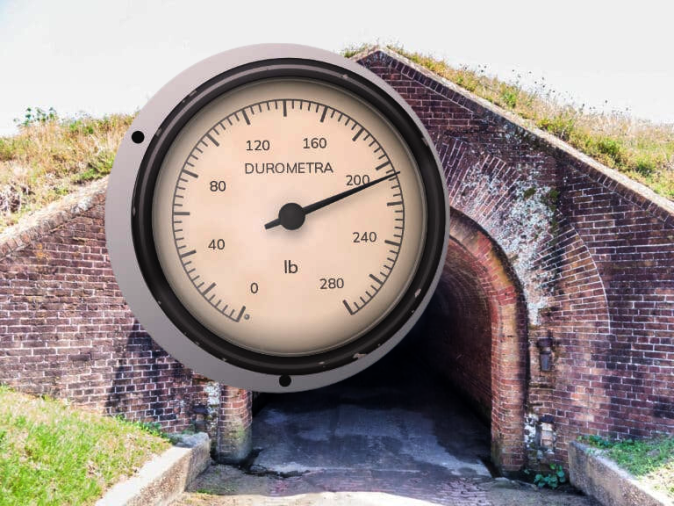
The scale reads 206 lb
